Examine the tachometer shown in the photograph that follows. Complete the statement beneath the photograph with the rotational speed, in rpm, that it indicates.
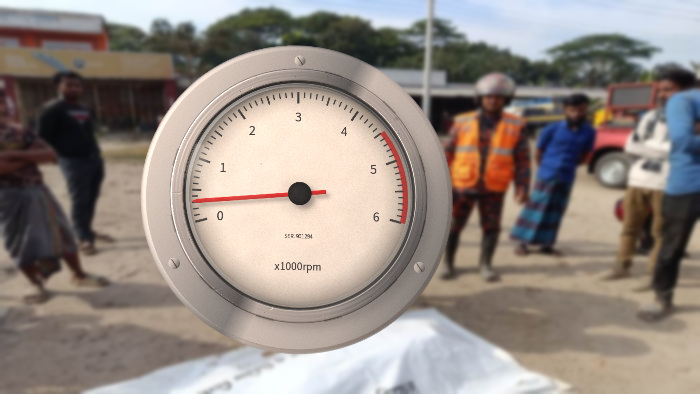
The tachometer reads 300 rpm
